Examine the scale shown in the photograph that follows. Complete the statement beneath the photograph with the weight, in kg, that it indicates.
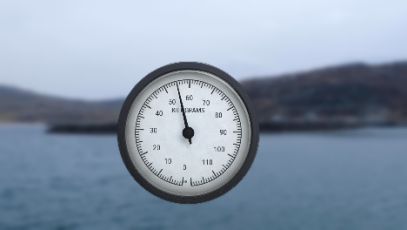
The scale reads 55 kg
